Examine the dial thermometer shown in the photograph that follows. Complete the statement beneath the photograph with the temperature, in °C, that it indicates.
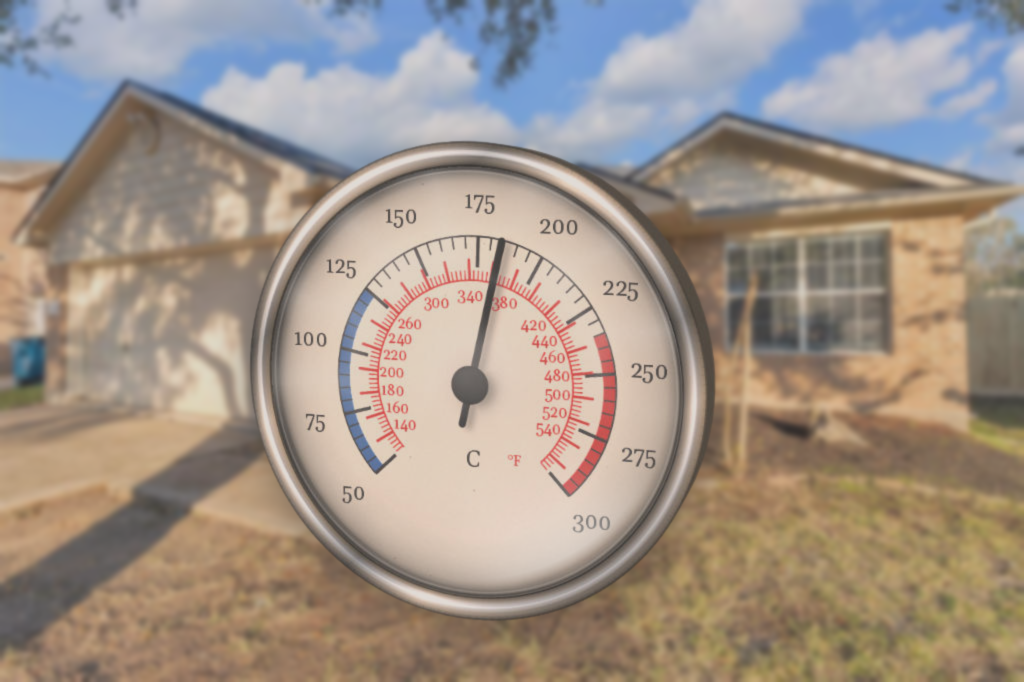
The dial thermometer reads 185 °C
